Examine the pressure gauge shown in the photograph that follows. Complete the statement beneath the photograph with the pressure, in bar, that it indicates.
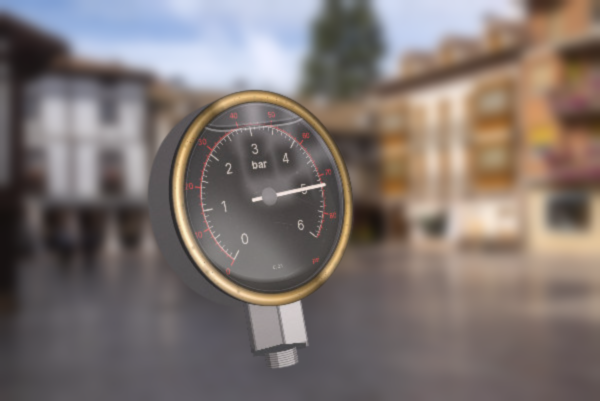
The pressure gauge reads 5 bar
